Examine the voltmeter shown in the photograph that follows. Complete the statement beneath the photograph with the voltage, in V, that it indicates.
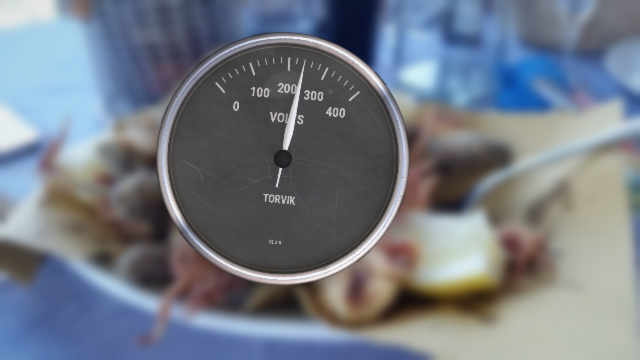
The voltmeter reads 240 V
